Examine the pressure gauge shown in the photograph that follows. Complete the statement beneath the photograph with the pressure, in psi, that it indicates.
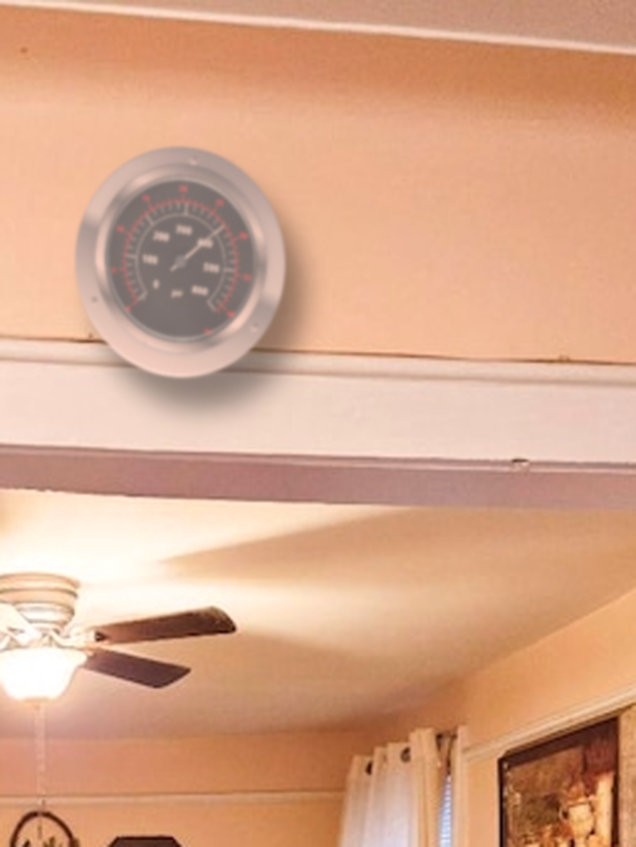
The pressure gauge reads 400 psi
